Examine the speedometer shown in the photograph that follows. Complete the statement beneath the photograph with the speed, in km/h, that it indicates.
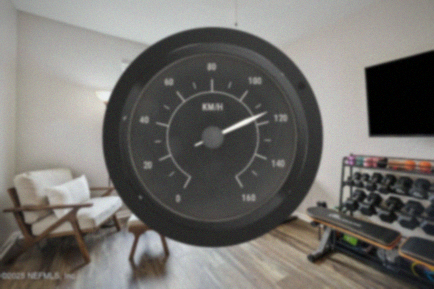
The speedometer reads 115 km/h
